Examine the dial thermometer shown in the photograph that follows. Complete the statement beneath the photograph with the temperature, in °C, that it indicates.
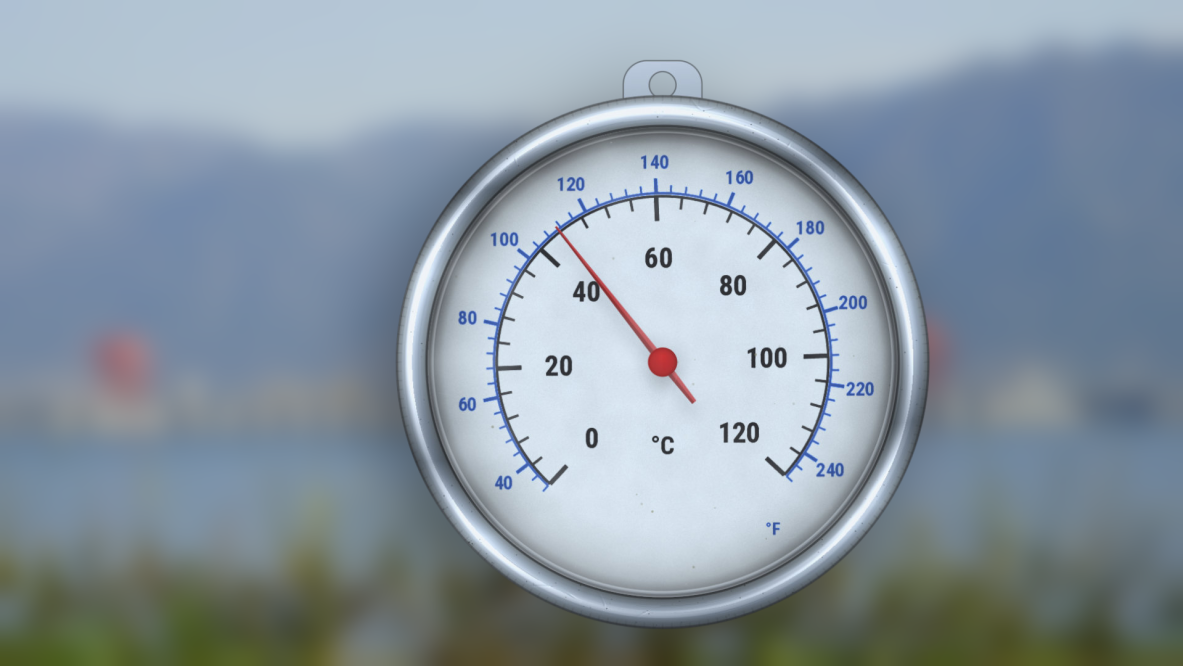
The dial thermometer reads 44 °C
